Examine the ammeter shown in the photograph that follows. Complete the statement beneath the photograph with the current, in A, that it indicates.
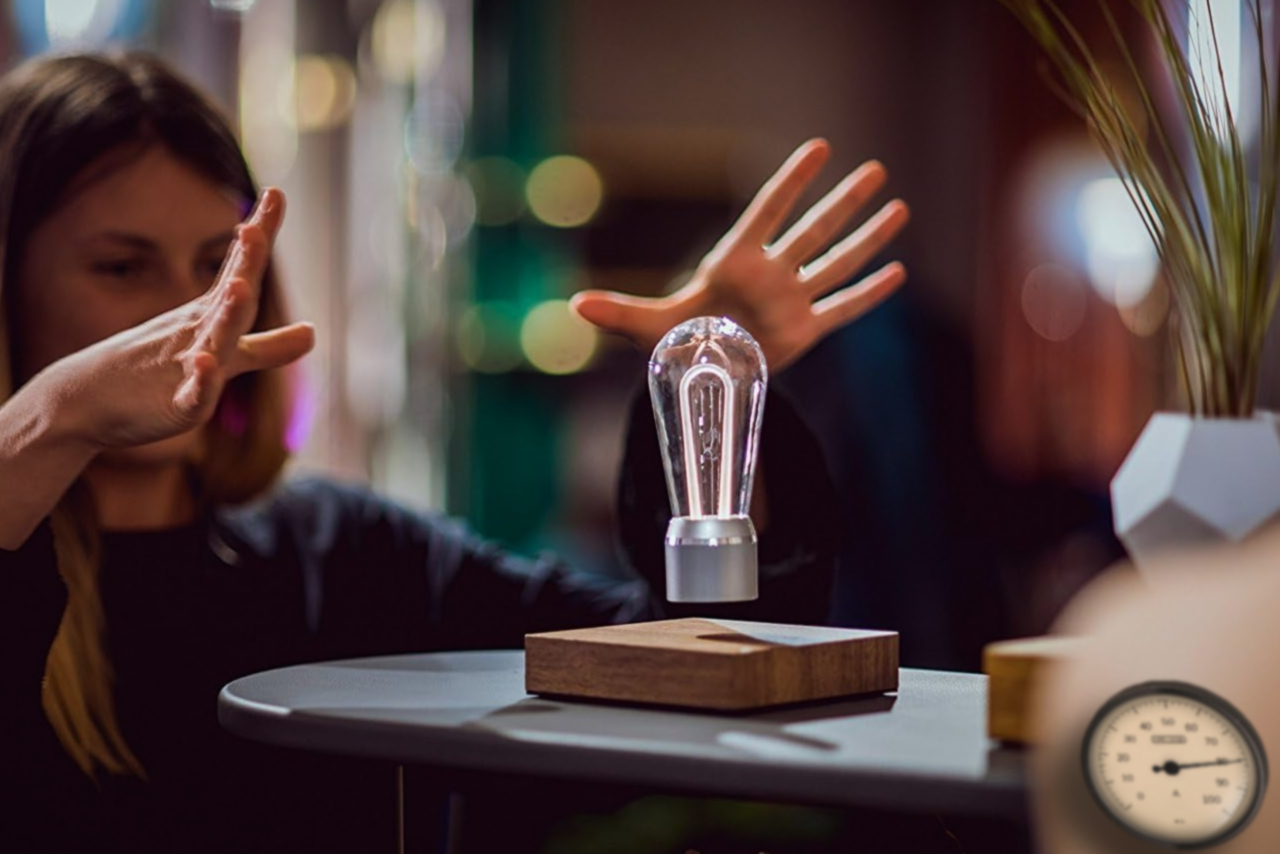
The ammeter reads 80 A
